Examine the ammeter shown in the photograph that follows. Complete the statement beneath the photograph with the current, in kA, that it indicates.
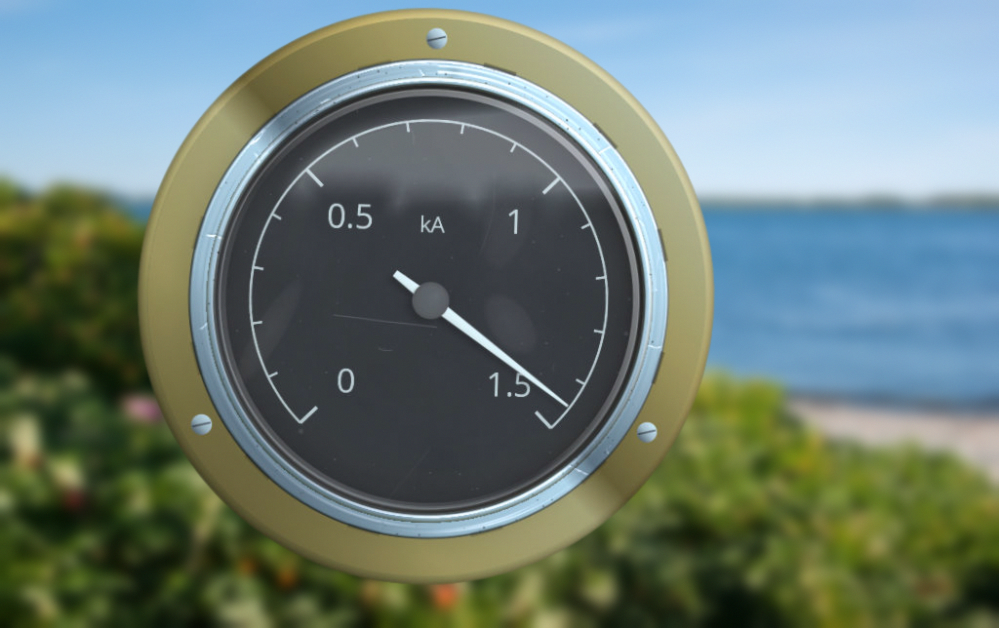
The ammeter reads 1.45 kA
